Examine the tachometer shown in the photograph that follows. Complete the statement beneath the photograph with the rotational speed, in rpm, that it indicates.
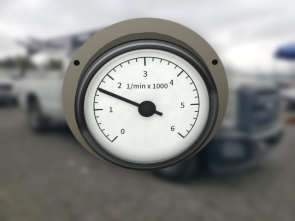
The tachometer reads 1600 rpm
